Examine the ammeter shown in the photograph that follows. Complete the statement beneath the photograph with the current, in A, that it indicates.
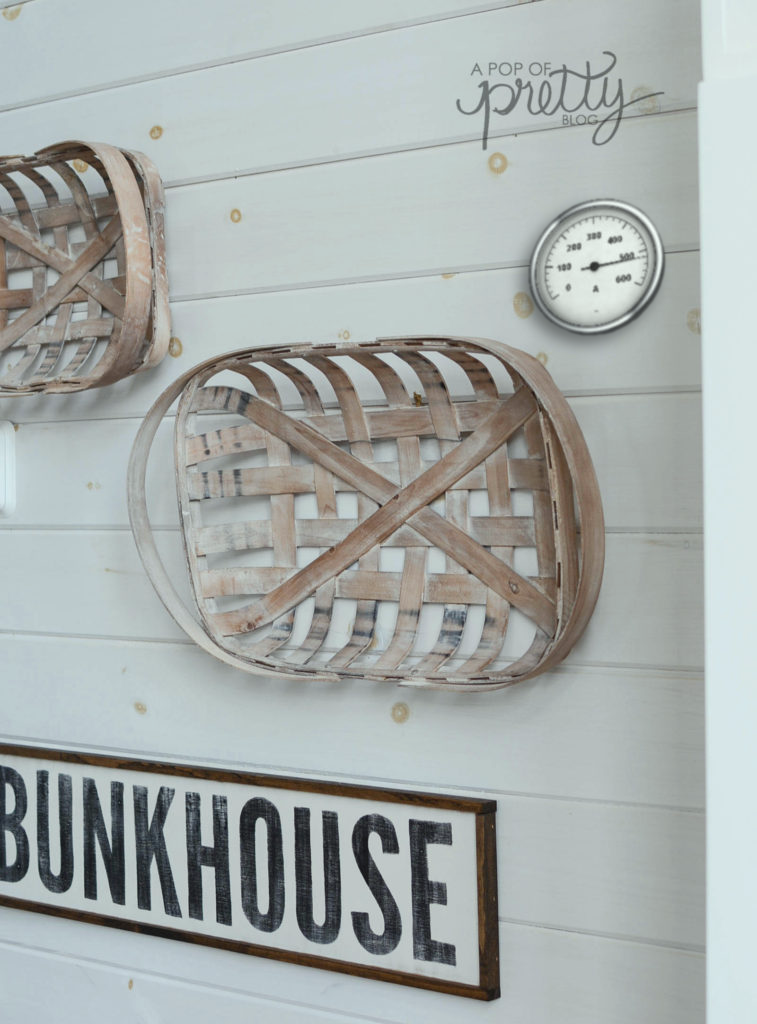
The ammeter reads 520 A
